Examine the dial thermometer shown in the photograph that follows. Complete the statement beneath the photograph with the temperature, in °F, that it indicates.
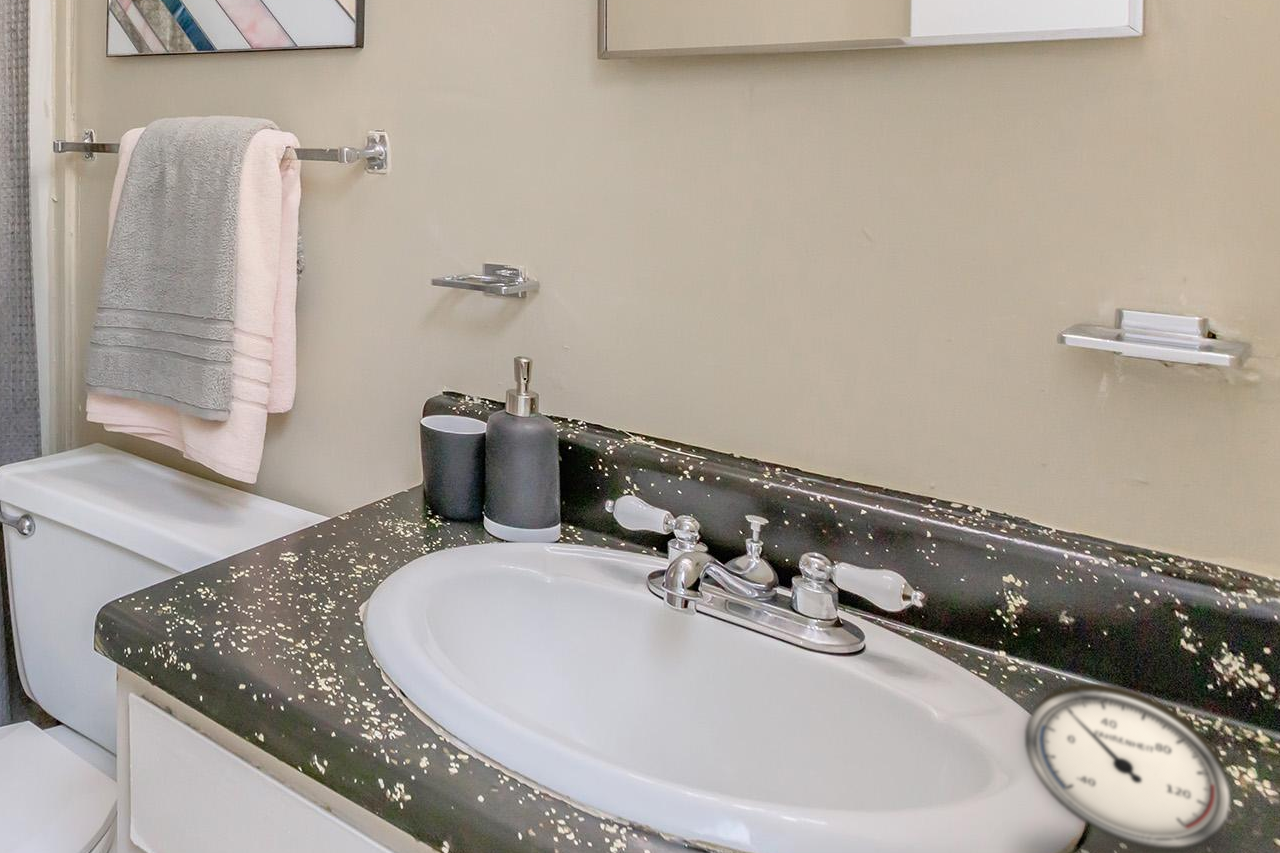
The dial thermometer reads 20 °F
